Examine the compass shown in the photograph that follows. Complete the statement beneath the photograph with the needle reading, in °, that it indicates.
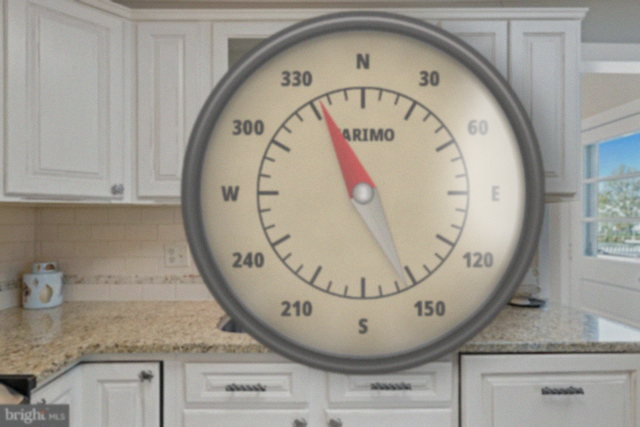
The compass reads 335 °
